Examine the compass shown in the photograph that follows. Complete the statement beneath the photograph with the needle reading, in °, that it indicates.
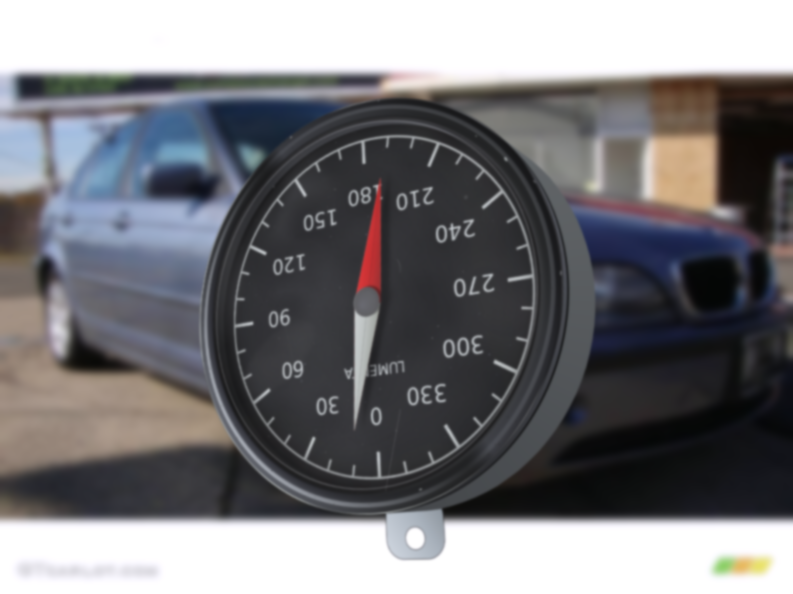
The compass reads 190 °
